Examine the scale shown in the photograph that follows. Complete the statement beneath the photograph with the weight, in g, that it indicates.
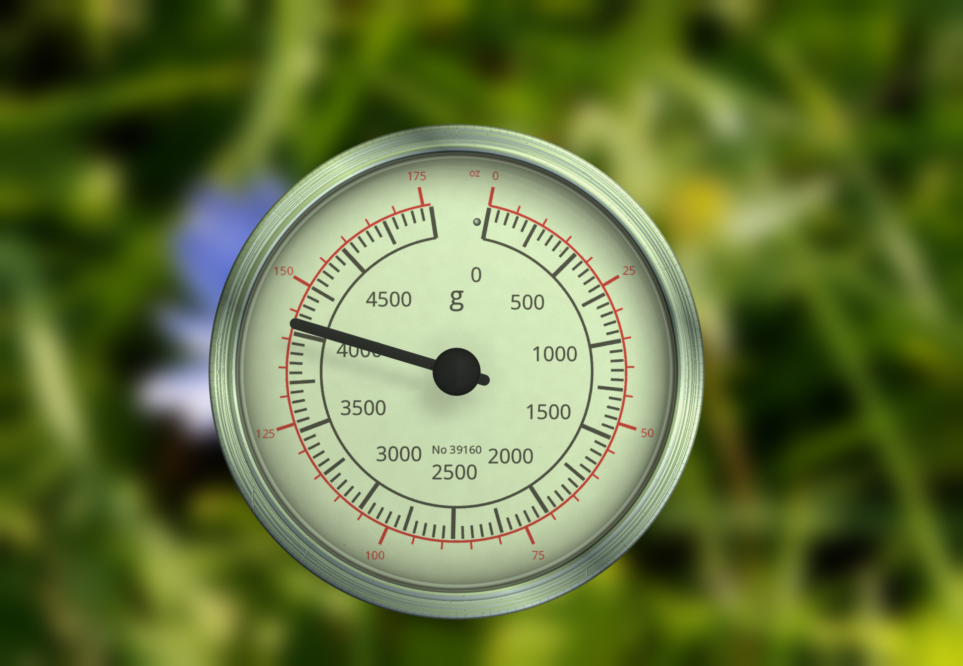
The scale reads 4050 g
